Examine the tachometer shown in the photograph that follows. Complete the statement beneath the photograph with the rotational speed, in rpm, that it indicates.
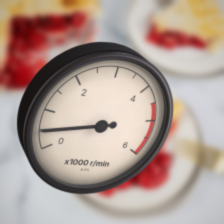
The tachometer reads 500 rpm
